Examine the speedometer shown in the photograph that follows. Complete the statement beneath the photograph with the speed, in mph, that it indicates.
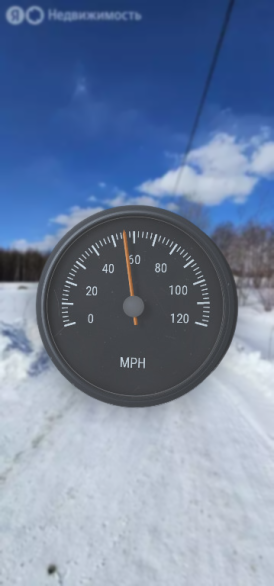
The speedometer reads 56 mph
